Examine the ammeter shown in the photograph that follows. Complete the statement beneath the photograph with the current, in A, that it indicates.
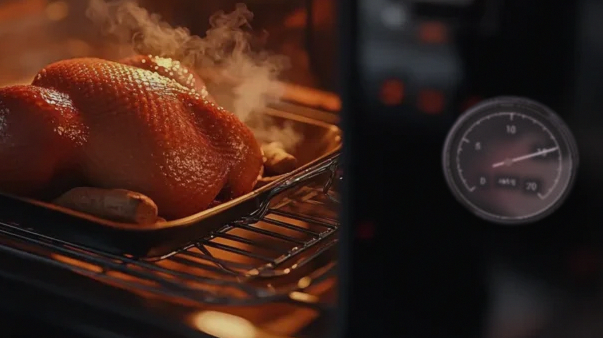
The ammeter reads 15 A
